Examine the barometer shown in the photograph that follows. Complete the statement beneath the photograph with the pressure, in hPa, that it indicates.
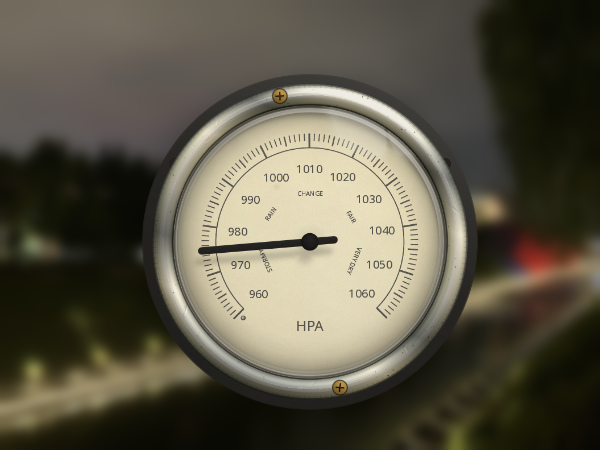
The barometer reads 975 hPa
